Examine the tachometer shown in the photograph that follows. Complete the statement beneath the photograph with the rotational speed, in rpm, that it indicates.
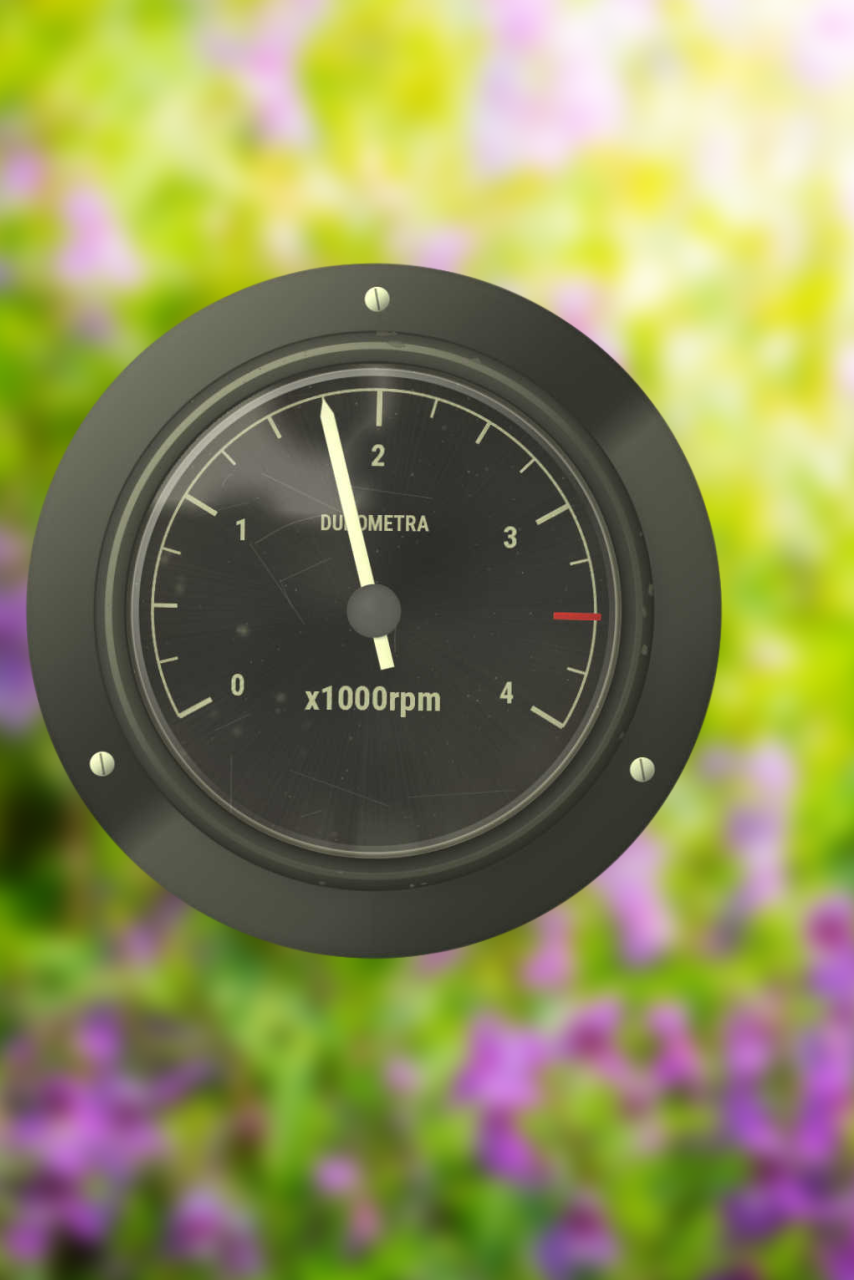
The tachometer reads 1750 rpm
